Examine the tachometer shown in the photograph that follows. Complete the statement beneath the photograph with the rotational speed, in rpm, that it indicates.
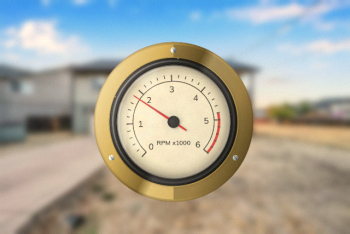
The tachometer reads 1800 rpm
